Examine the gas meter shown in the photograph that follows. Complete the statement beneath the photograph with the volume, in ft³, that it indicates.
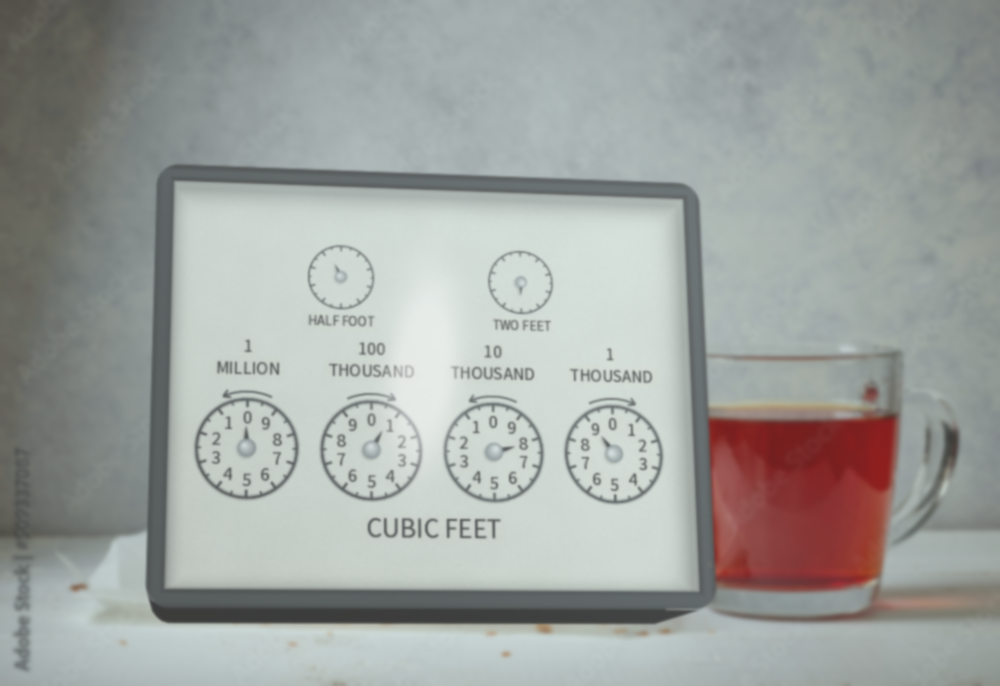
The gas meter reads 7900 ft³
